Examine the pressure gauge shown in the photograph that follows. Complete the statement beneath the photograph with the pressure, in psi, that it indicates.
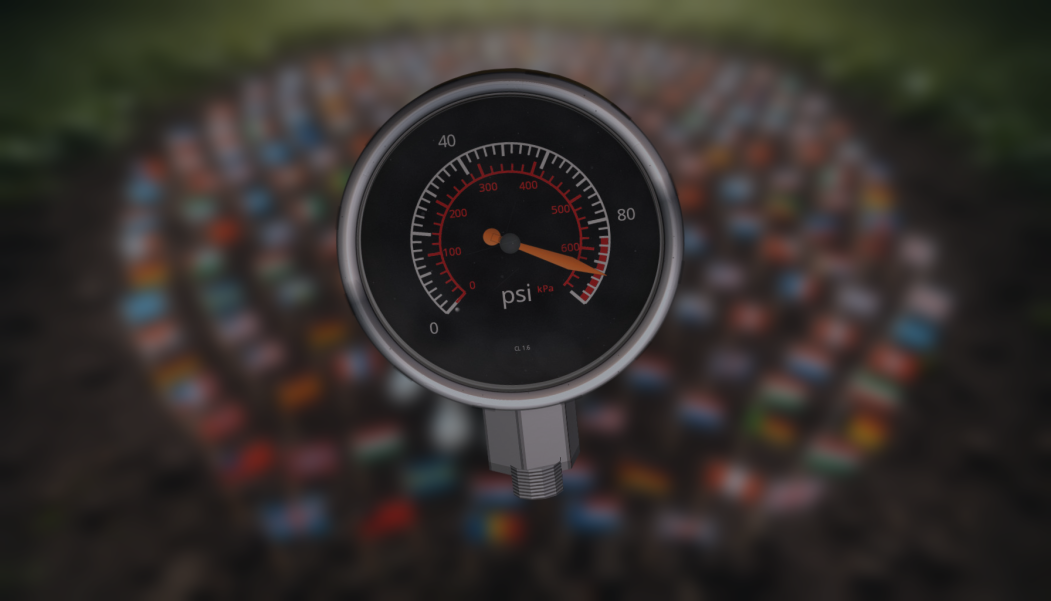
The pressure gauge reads 92 psi
